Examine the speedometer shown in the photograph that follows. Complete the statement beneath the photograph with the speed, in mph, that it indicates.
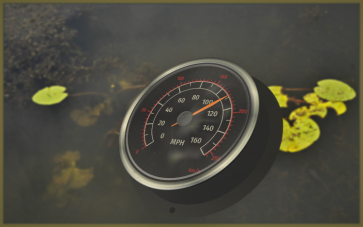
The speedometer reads 110 mph
